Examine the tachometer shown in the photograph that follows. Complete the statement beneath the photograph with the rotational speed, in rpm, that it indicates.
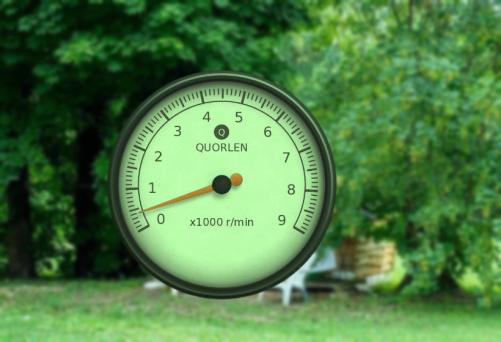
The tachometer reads 400 rpm
